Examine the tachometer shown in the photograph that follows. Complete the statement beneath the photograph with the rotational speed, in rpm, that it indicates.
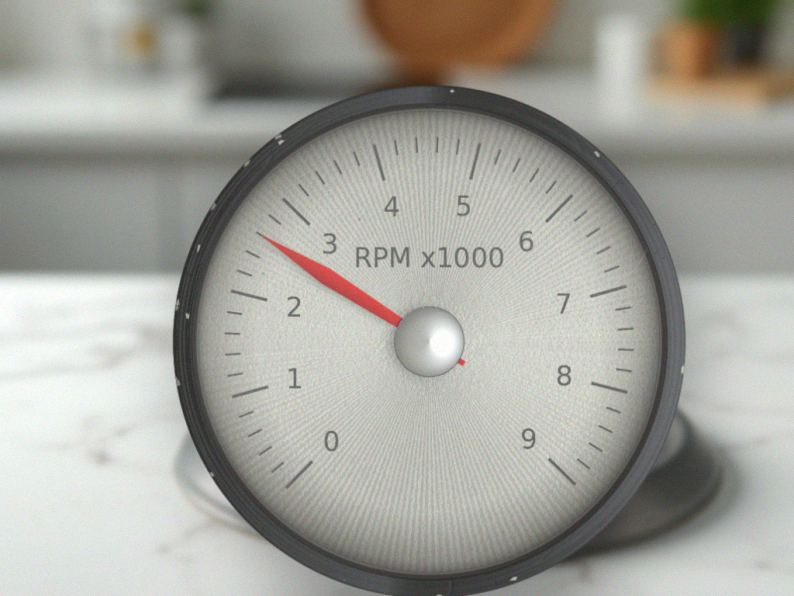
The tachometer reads 2600 rpm
